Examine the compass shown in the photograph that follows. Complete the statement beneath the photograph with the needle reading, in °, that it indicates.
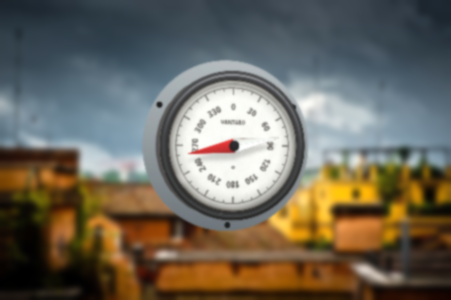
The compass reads 260 °
